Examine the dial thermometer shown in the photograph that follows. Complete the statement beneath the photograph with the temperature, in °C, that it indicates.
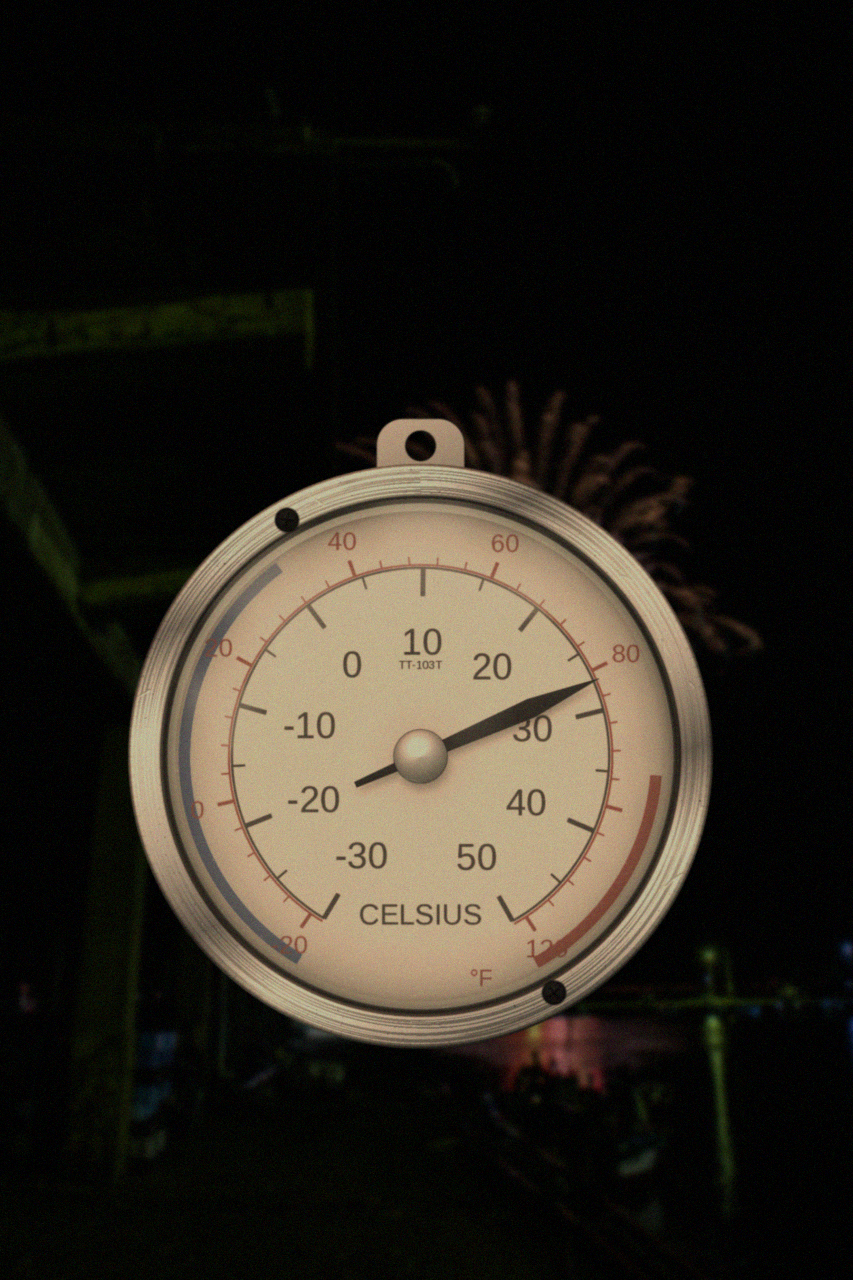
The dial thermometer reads 27.5 °C
